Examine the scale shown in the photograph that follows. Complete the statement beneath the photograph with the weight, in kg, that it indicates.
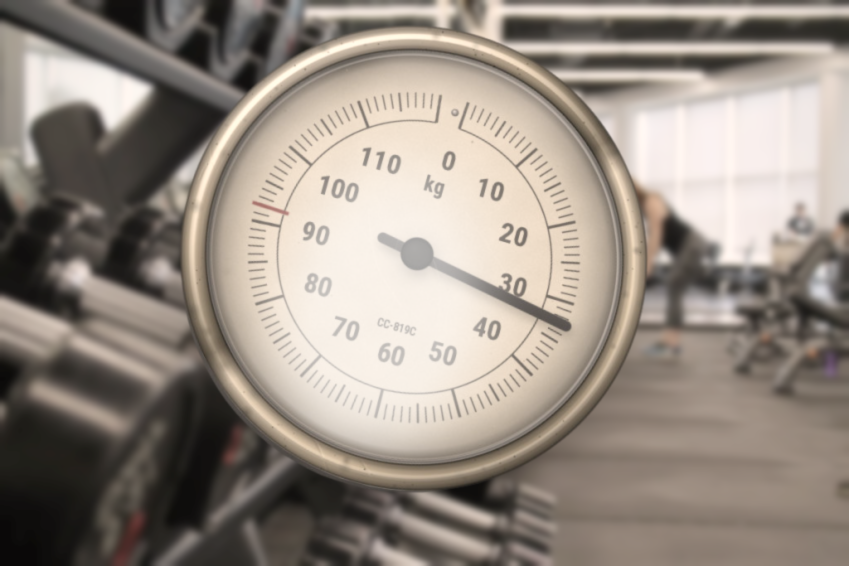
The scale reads 33 kg
